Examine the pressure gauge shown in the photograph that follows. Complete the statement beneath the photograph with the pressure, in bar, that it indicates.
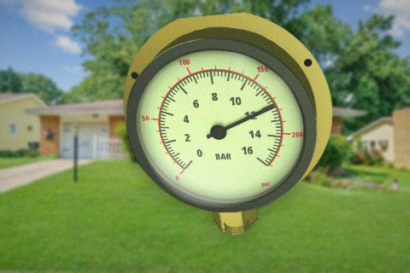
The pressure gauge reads 12 bar
